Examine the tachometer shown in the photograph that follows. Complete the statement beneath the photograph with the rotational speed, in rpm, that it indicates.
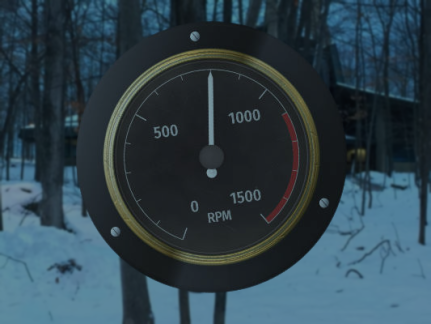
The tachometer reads 800 rpm
